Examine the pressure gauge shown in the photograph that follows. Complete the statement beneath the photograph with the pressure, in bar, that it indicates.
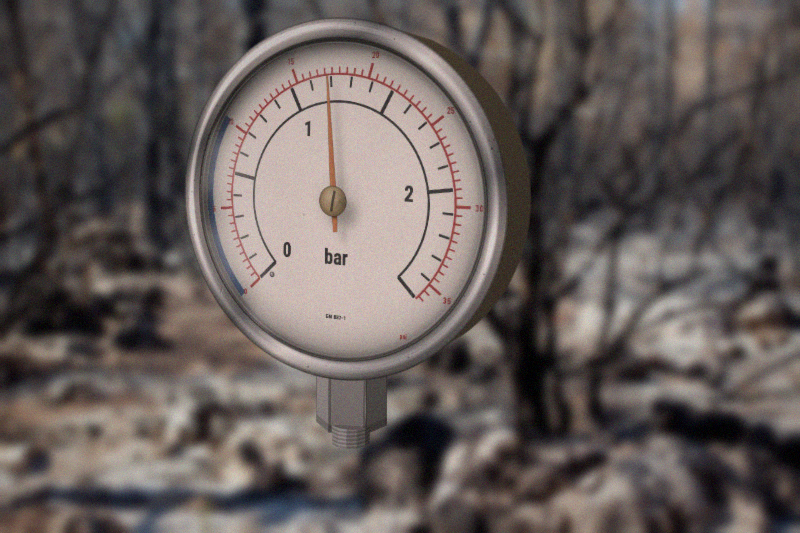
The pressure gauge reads 1.2 bar
